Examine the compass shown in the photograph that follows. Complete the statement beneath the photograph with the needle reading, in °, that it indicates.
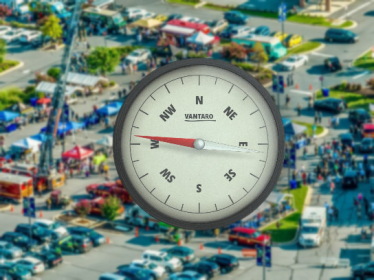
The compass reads 277.5 °
